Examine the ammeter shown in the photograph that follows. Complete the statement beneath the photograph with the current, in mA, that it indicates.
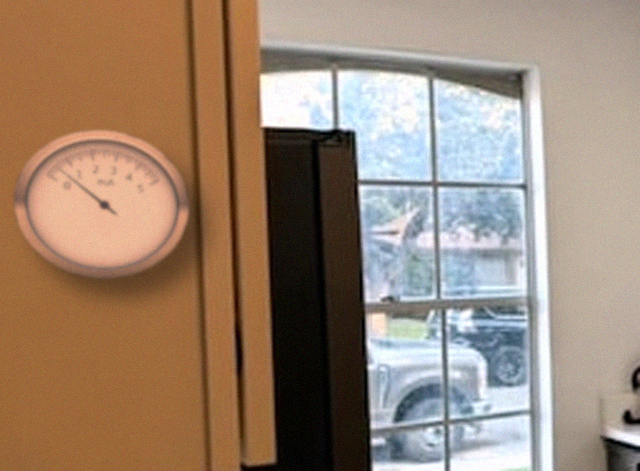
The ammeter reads 0.5 mA
